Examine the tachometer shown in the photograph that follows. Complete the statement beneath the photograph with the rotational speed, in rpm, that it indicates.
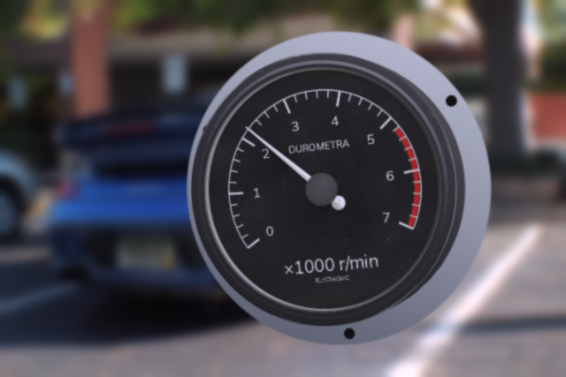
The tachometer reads 2200 rpm
